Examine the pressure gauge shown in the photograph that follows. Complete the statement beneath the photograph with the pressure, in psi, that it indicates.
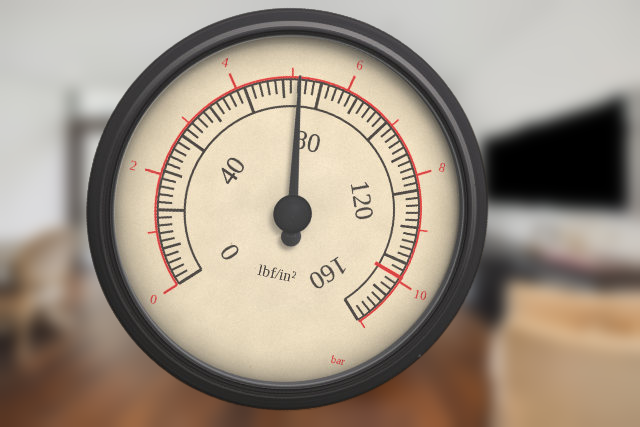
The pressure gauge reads 74 psi
